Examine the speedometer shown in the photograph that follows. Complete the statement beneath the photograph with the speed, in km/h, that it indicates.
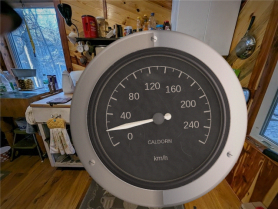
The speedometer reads 20 km/h
